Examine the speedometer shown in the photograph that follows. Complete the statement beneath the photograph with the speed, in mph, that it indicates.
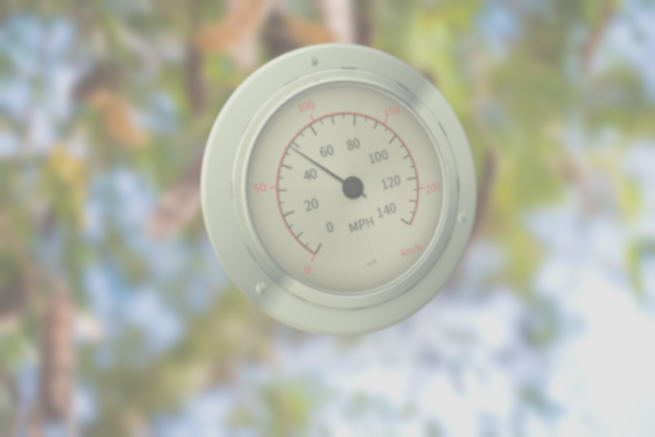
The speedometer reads 47.5 mph
